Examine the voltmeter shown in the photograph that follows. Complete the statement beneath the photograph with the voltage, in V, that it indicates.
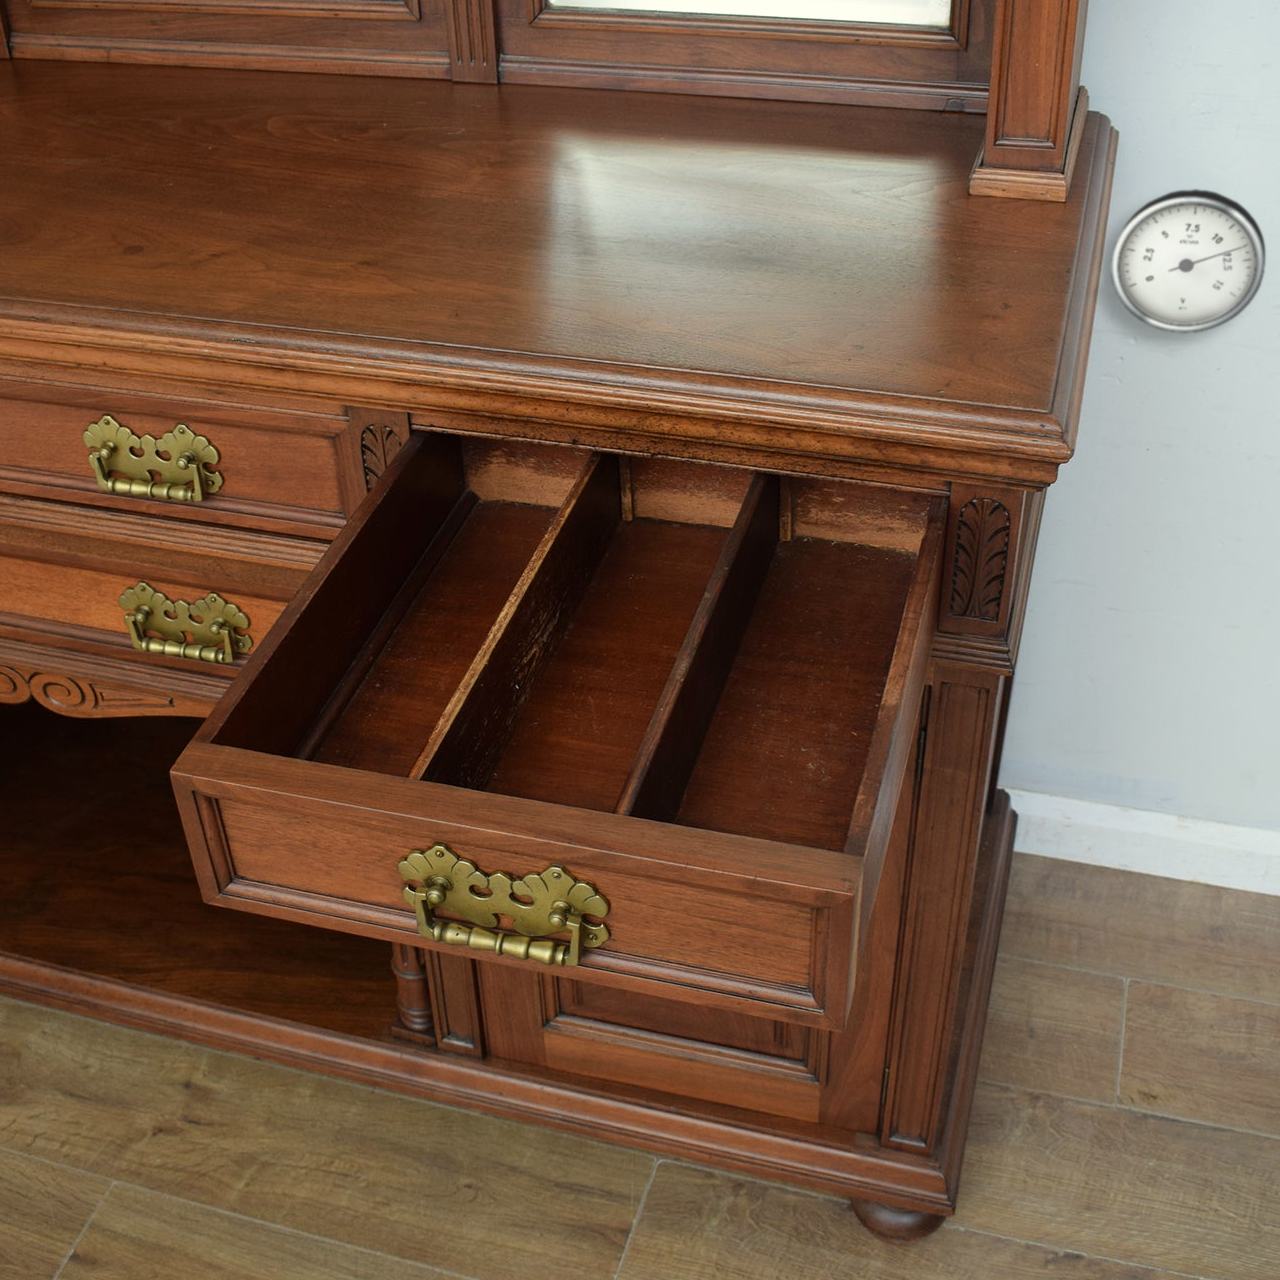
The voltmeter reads 11.5 V
